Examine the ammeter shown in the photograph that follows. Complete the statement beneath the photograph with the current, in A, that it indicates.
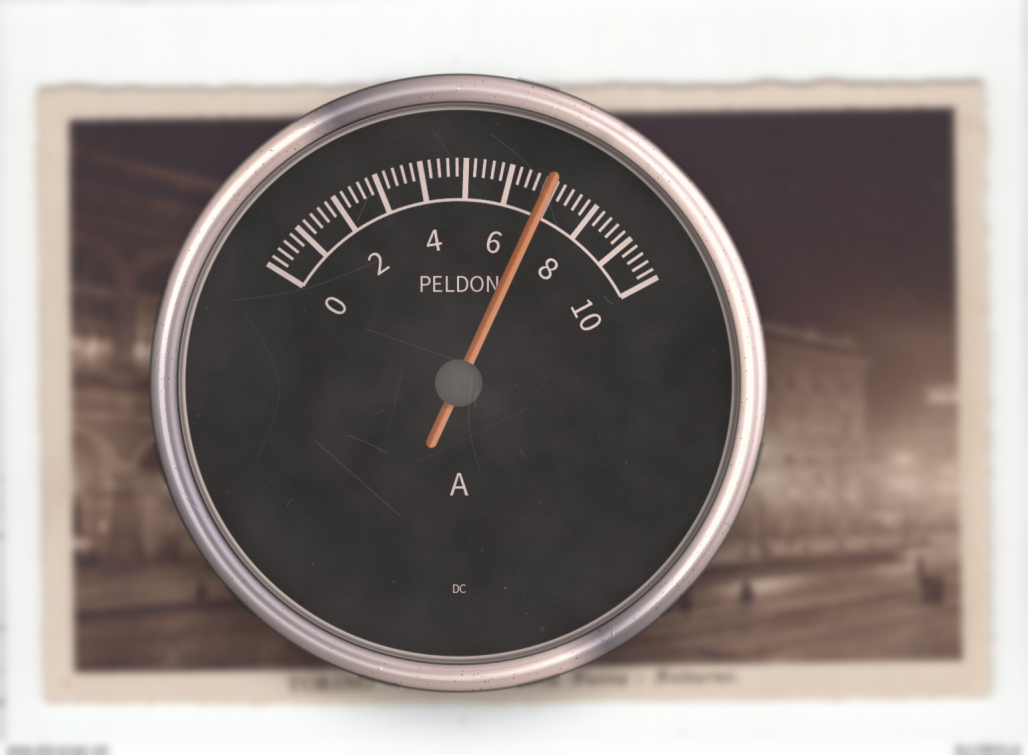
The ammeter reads 6.9 A
